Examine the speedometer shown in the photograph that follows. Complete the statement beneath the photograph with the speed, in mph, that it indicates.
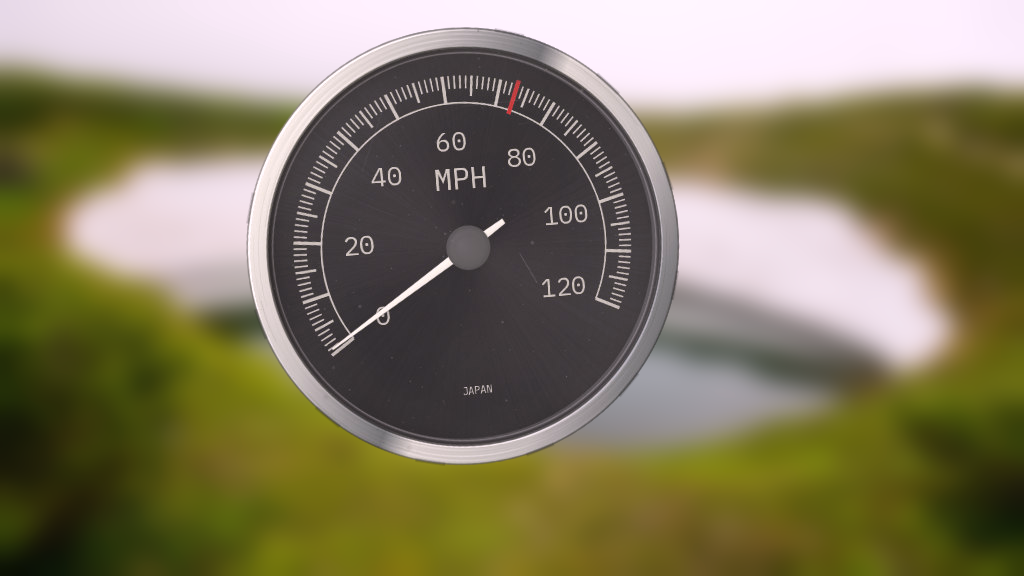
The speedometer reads 1 mph
